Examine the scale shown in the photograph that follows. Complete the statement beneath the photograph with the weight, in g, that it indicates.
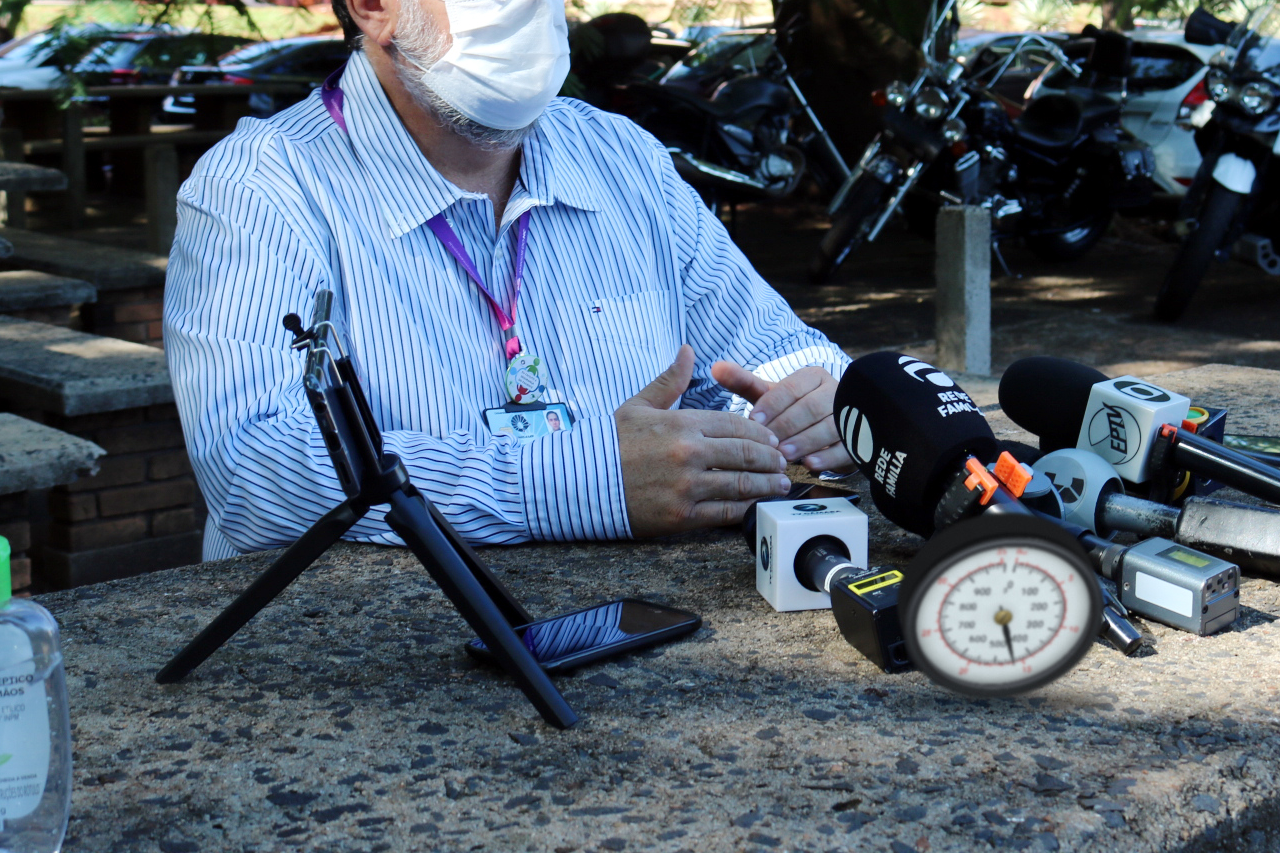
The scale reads 450 g
